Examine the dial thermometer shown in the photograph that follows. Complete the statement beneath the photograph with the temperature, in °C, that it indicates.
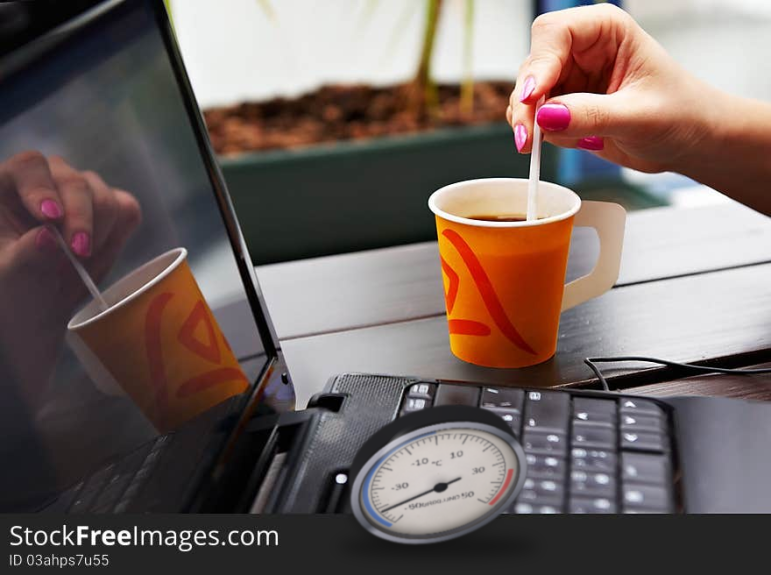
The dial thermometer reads -40 °C
